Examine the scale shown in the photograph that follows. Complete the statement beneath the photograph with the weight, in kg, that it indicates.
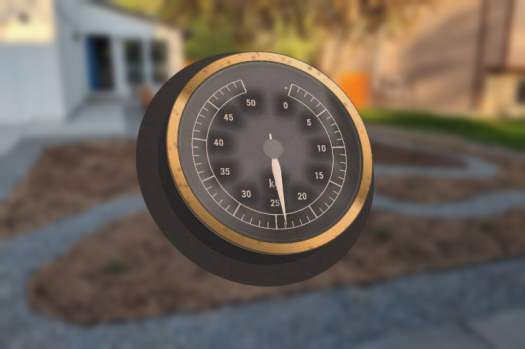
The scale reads 24 kg
